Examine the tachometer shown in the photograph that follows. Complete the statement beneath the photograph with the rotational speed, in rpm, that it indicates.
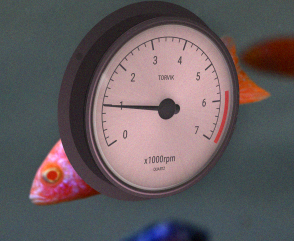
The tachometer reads 1000 rpm
